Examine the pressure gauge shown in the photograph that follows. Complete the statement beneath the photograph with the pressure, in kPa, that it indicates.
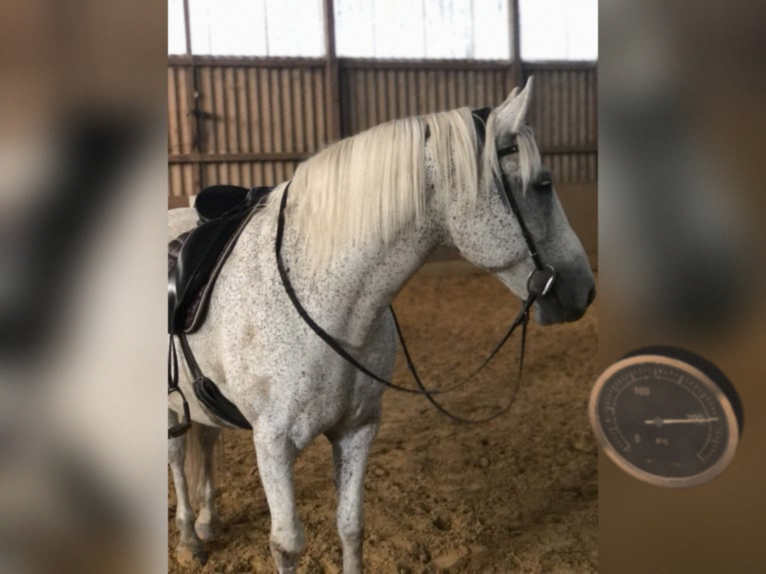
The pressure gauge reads 200 kPa
